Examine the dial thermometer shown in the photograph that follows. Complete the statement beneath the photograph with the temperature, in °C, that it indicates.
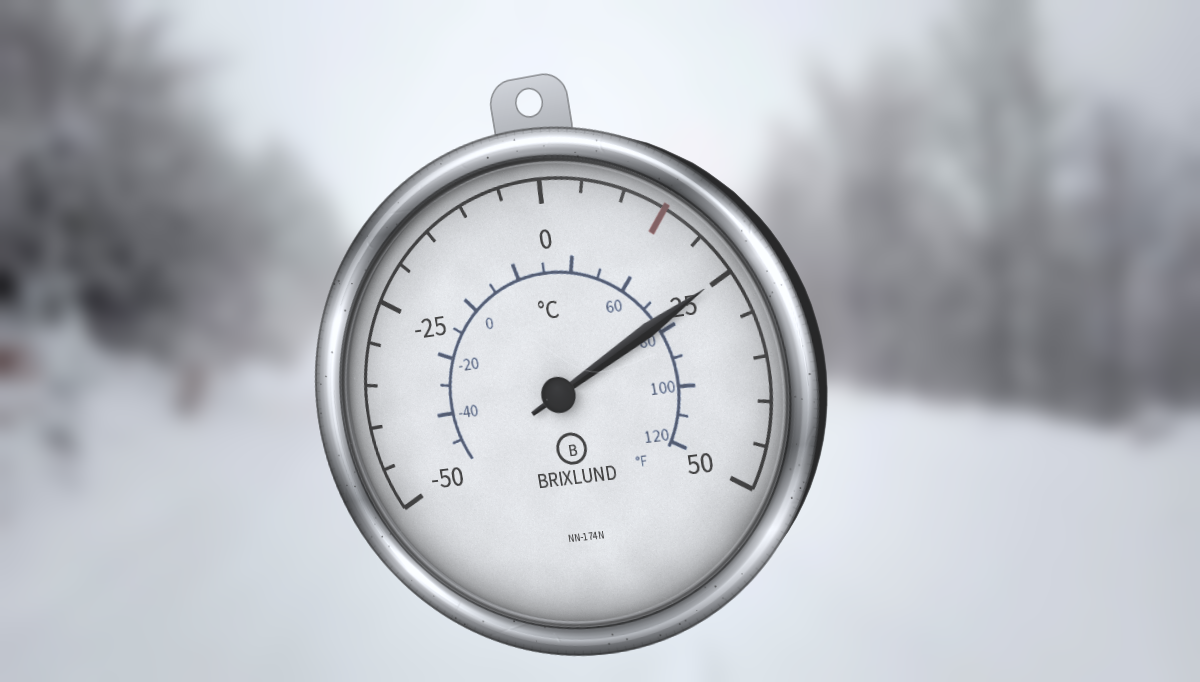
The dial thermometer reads 25 °C
